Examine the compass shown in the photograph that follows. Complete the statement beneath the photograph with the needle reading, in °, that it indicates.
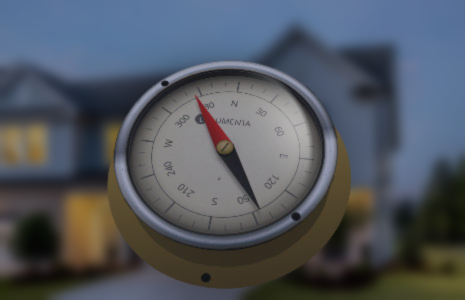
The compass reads 325 °
